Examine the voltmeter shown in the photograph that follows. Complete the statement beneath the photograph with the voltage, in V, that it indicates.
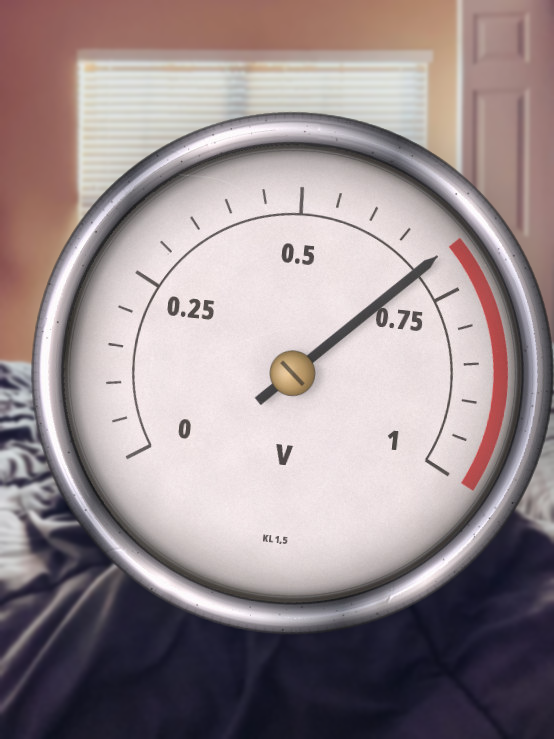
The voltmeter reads 0.7 V
